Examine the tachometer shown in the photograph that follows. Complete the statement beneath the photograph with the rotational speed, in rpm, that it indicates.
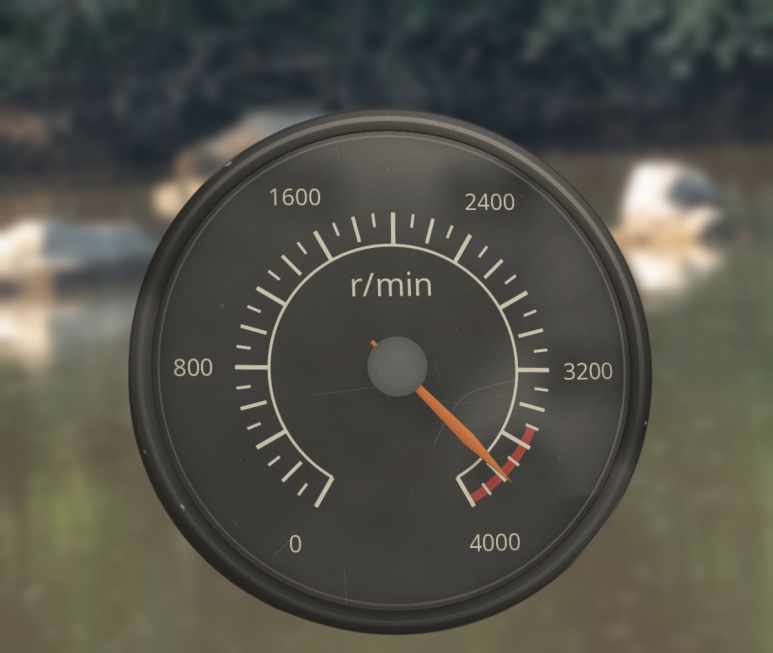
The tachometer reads 3800 rpm
